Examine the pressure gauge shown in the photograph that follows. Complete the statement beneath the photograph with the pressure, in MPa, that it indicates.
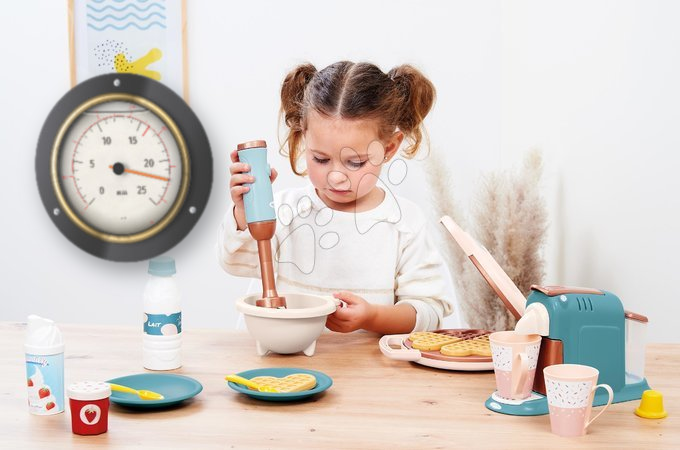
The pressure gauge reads 22 MPa
